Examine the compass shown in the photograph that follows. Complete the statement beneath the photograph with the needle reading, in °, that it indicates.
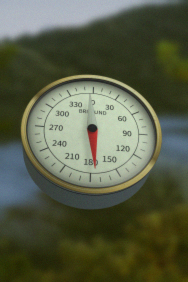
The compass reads 175 °
